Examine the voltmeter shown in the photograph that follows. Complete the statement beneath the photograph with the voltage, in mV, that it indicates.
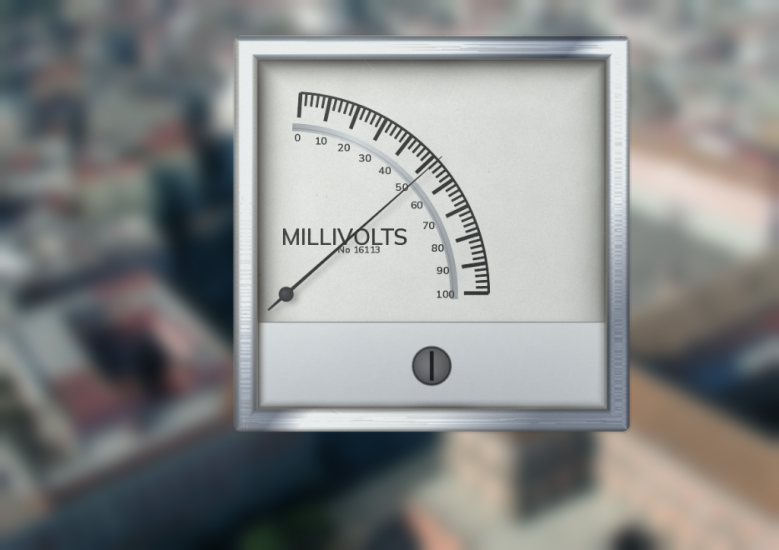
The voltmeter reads 52 mV
